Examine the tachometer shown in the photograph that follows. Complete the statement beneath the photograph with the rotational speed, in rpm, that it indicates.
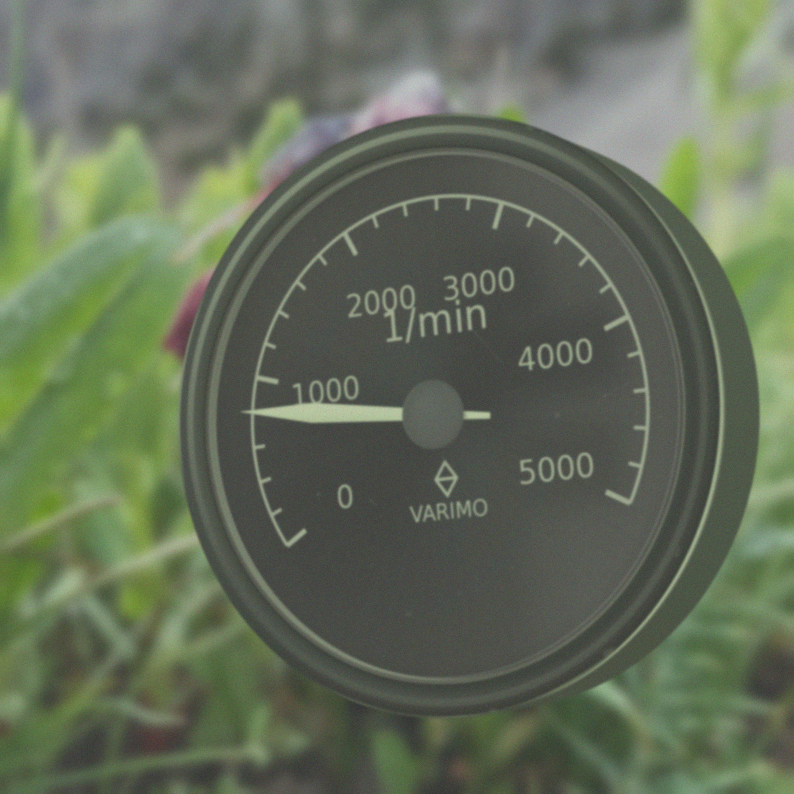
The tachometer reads 800 rpm
